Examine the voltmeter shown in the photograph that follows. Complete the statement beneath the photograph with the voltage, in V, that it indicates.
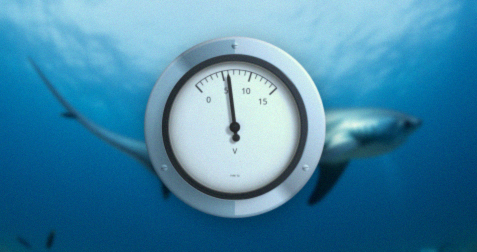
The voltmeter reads 6 V
